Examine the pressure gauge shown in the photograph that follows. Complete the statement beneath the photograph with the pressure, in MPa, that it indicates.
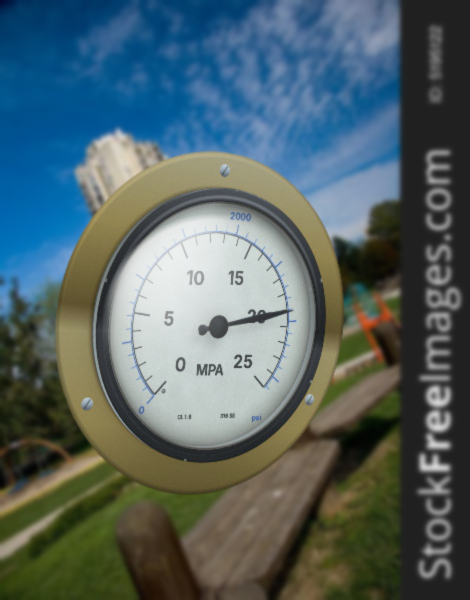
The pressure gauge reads 20 MPa
